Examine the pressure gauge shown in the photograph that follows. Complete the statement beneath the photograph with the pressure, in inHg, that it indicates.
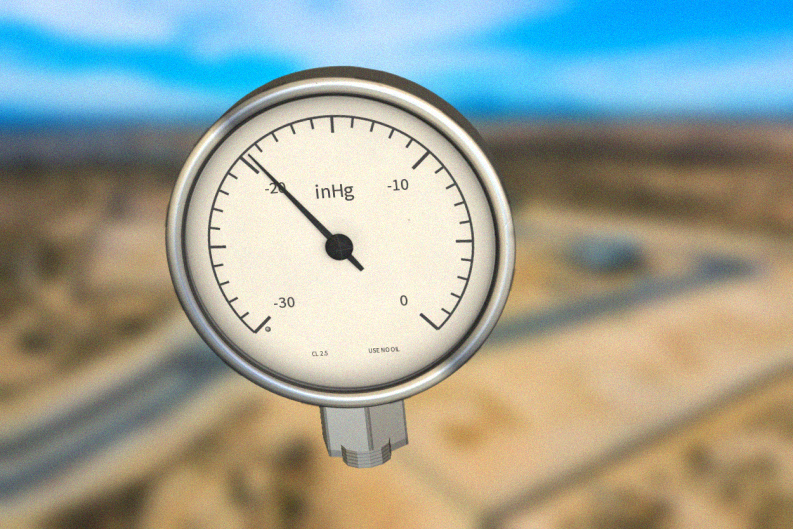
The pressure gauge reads -19.5 inHg
